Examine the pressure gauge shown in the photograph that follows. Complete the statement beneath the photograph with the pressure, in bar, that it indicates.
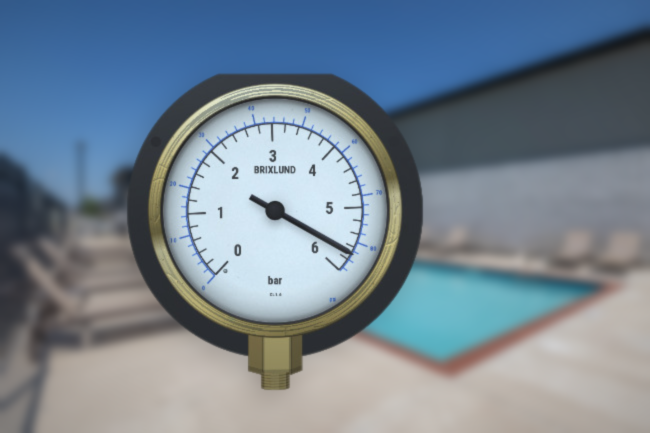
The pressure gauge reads 5.7 bar
